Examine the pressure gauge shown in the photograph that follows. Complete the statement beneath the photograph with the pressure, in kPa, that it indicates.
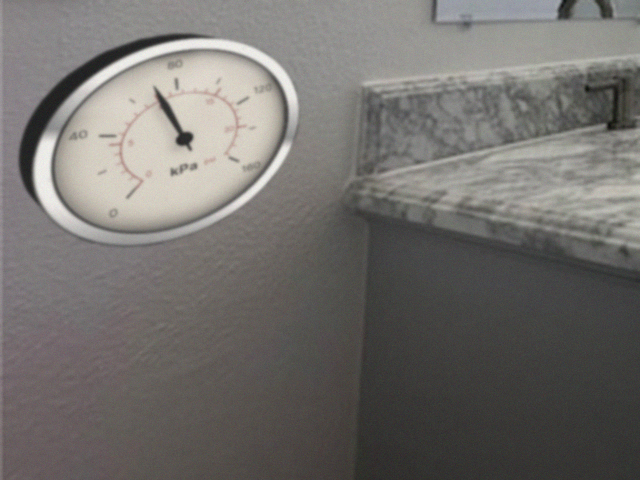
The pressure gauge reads 70 kPa
